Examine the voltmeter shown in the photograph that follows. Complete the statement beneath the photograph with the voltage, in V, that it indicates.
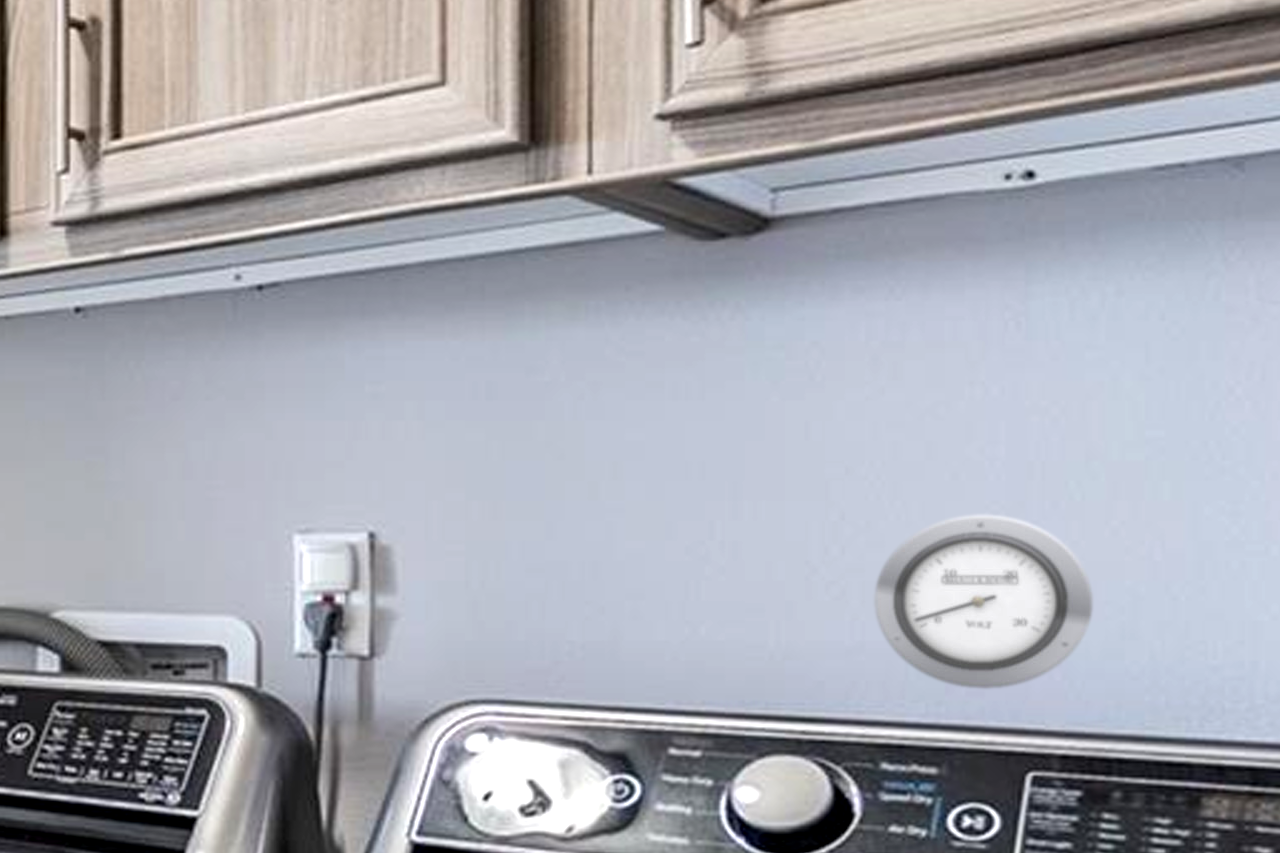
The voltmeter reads 1 V
